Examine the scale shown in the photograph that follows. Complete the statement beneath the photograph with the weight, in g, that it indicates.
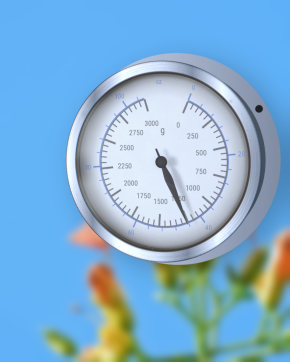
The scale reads 1250 g
